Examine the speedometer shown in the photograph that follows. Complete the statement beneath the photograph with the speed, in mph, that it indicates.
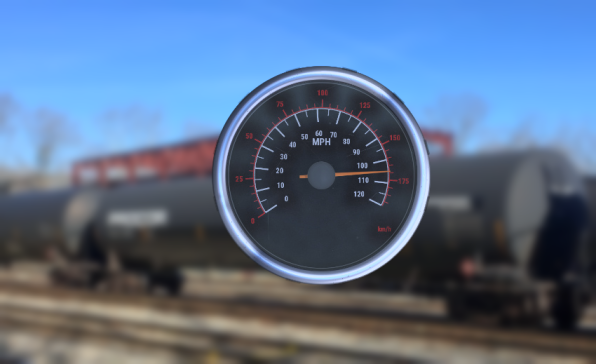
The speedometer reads 105 mph
